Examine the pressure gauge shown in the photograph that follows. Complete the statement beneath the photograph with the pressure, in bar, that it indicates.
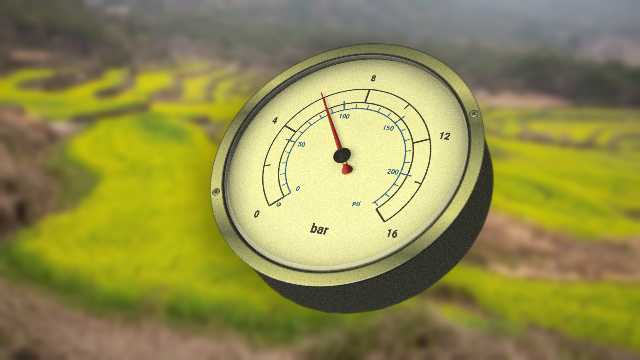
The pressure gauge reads 6 bar
